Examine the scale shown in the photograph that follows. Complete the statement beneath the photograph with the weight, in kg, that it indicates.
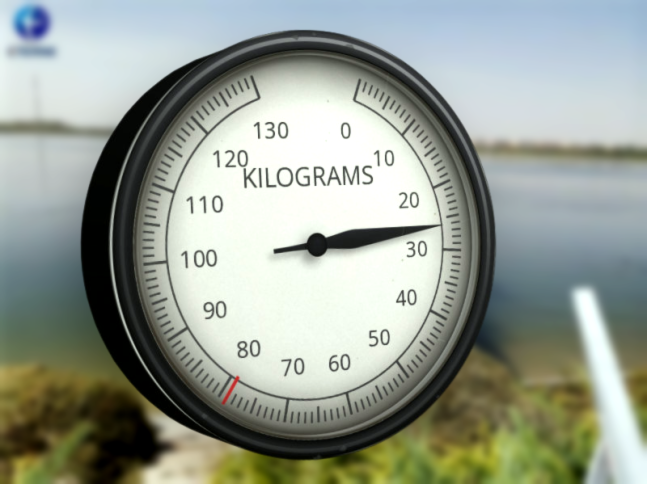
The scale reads 26 kg
